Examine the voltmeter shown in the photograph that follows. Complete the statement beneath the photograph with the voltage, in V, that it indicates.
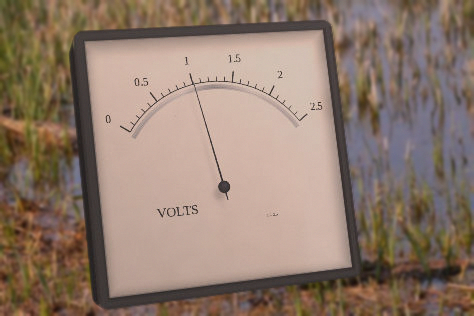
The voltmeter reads 1 V
